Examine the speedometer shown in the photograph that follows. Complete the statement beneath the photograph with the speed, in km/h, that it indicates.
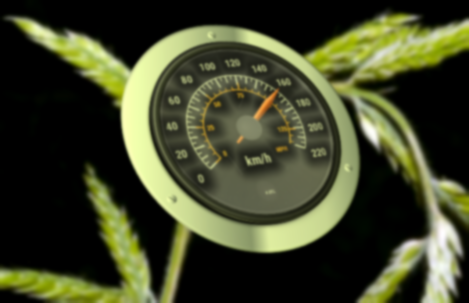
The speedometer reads 160 km/h
